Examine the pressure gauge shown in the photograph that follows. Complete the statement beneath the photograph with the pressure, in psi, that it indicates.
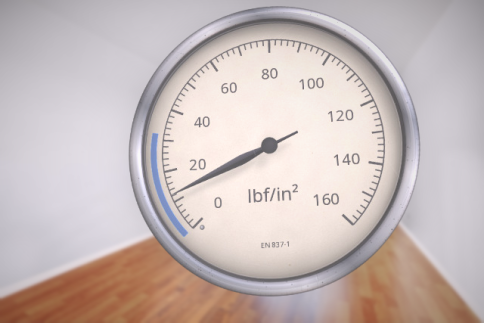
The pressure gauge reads 12 psi
